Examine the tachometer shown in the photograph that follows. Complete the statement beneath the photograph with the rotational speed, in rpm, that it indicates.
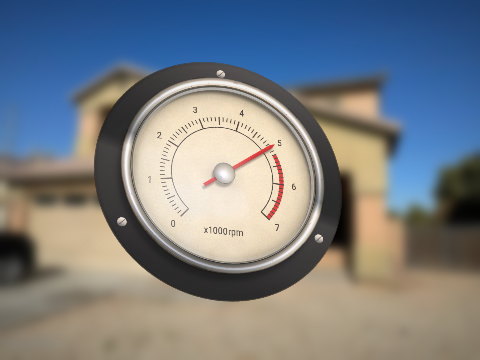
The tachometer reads 5000 rpm
